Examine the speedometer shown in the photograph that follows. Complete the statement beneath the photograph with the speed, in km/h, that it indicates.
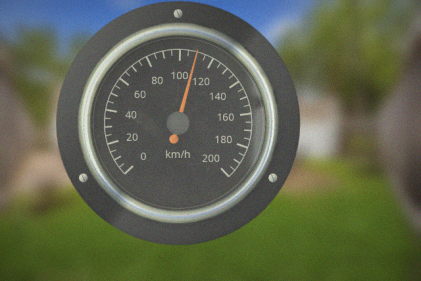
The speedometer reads 110 km/h
